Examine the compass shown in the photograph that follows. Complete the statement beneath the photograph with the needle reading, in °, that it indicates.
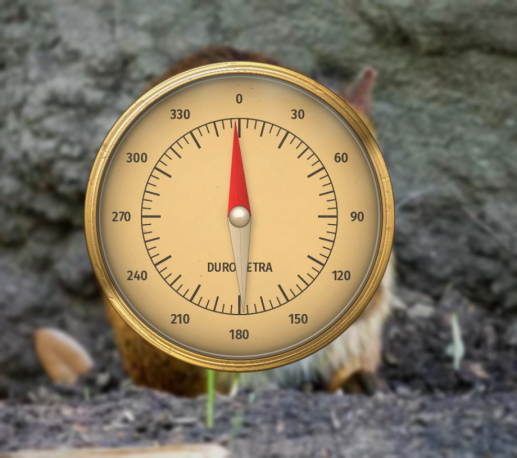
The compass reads 357.5 °
